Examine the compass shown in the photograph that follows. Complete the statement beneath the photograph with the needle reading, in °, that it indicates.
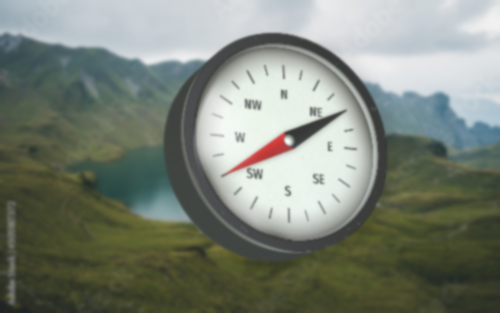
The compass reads 240 °
